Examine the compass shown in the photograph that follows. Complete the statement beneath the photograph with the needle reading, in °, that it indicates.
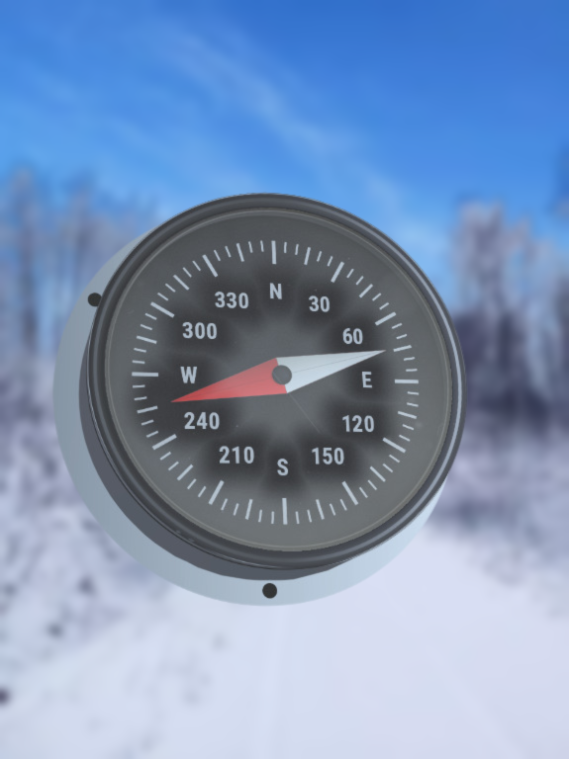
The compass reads 255 °
